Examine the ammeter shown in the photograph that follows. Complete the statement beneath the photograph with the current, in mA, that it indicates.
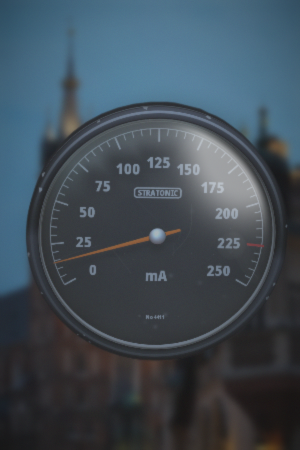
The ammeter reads 15 mA
